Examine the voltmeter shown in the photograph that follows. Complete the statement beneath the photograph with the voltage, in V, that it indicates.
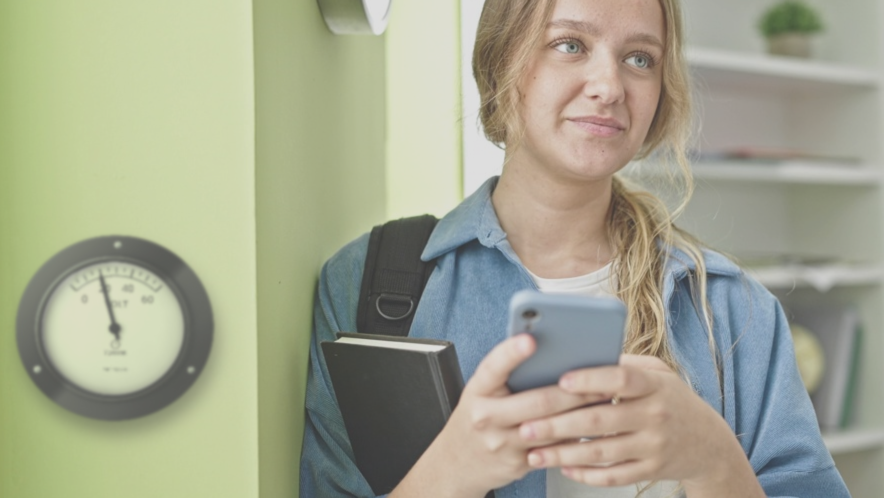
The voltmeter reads 20 V
